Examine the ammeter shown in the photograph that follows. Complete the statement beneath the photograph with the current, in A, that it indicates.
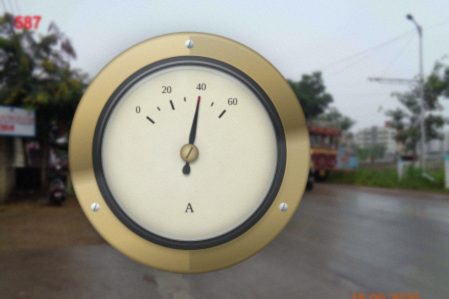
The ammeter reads 40 A
